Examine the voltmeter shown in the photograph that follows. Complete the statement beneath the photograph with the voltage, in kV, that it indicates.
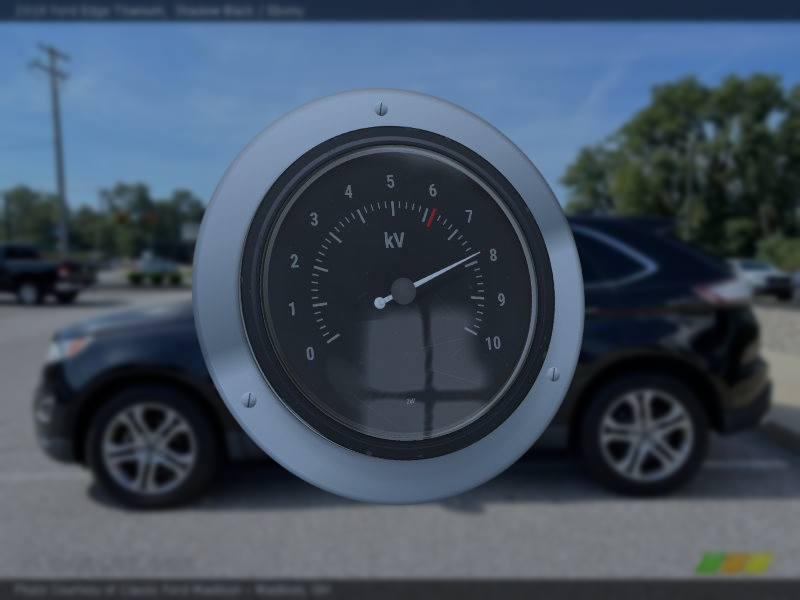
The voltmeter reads 7.8 kV
